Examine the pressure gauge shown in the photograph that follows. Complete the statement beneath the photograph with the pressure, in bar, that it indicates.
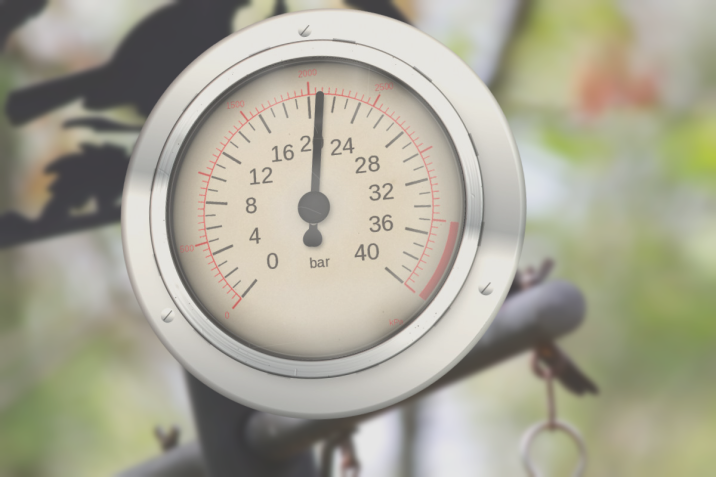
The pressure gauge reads 21 bar
